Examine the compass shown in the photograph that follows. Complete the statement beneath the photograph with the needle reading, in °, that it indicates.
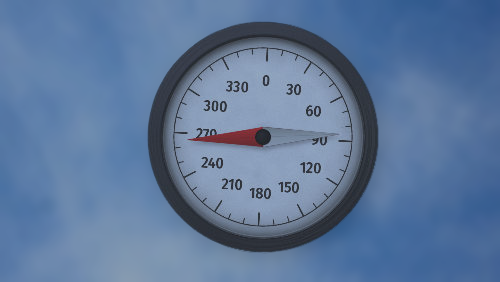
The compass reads 265 °
